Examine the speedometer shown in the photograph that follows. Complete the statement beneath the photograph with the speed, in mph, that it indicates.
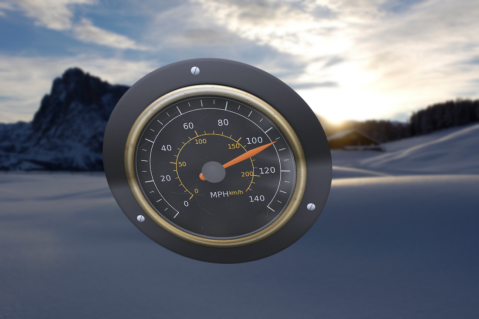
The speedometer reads 105 mph
